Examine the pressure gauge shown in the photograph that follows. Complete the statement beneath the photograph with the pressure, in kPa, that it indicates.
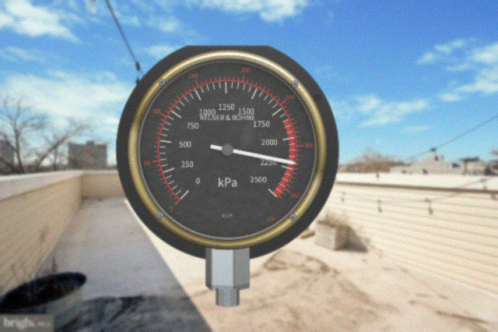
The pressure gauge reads 2200 kPa
